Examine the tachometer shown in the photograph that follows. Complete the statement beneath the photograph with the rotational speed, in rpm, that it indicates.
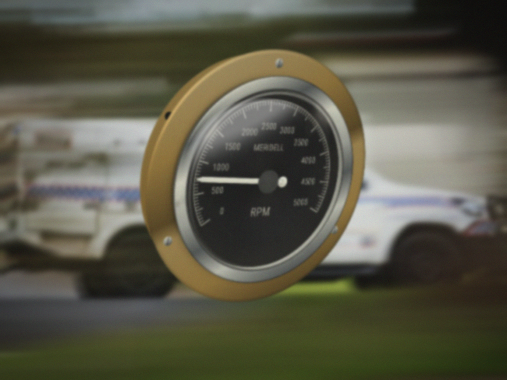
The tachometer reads 750 rpm
